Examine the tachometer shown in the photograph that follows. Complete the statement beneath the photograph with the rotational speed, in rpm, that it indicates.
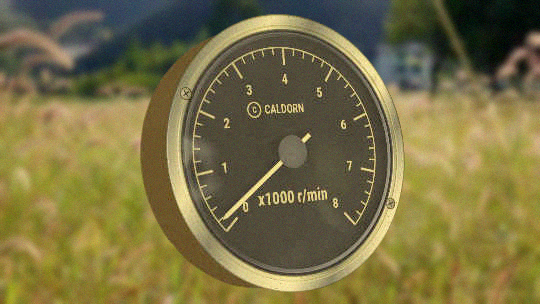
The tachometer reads 200 rpm
